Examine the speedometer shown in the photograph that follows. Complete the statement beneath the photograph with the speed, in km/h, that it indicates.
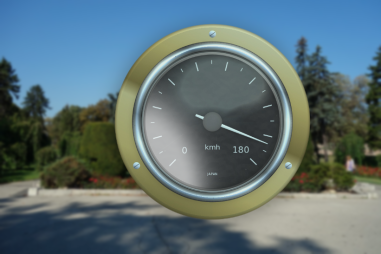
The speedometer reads 165 km/h
